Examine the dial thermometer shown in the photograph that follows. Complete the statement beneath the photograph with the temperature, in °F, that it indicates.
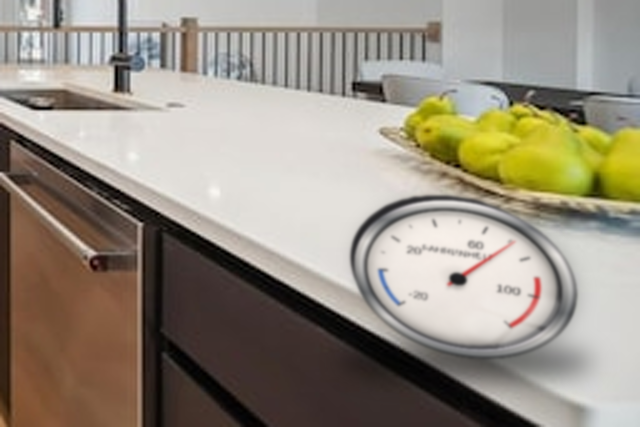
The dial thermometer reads 70 °F
